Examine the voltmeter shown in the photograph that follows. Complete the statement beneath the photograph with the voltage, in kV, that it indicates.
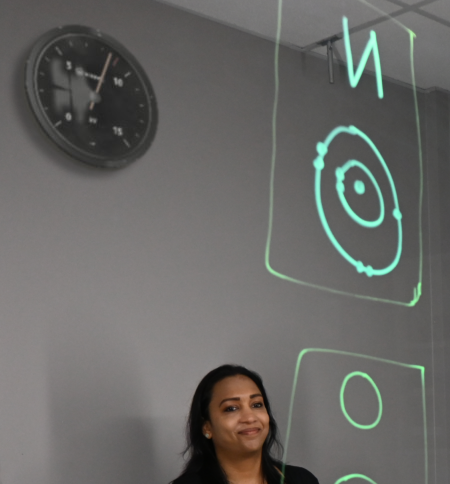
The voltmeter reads 8.5 kV
